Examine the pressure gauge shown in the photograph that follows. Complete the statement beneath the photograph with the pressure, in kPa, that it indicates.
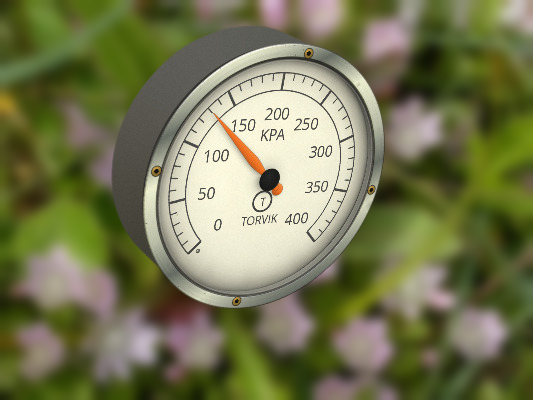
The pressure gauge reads 130 kPa
